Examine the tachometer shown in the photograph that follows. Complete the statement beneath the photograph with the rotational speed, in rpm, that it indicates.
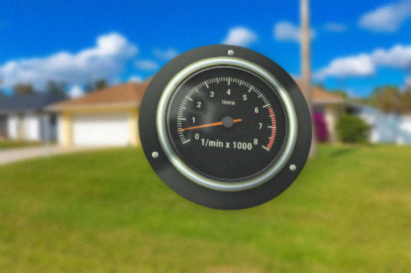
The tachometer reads 500 rpm
